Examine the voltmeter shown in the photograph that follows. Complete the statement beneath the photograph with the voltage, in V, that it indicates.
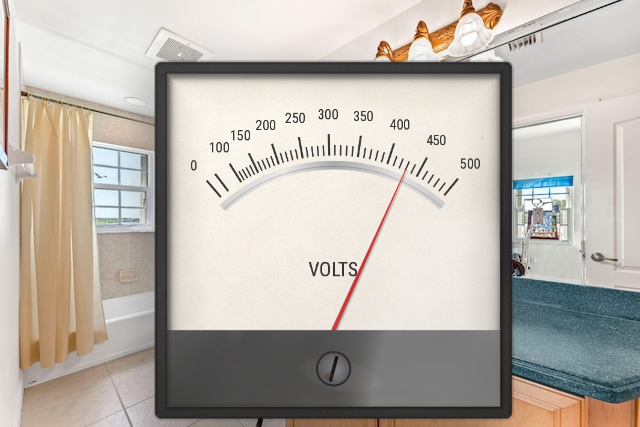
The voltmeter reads 430 V
